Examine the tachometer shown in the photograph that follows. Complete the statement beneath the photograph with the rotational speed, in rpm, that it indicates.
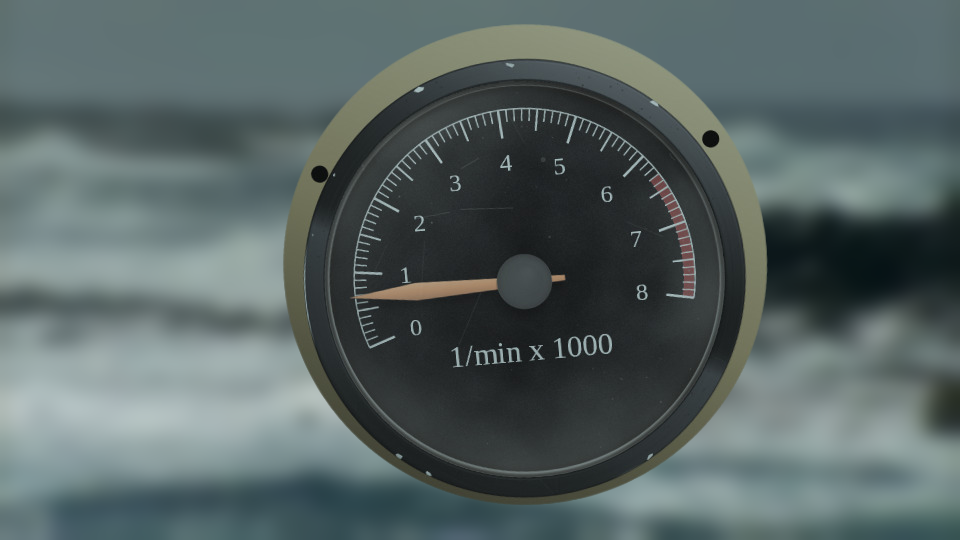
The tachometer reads 700 rpm
